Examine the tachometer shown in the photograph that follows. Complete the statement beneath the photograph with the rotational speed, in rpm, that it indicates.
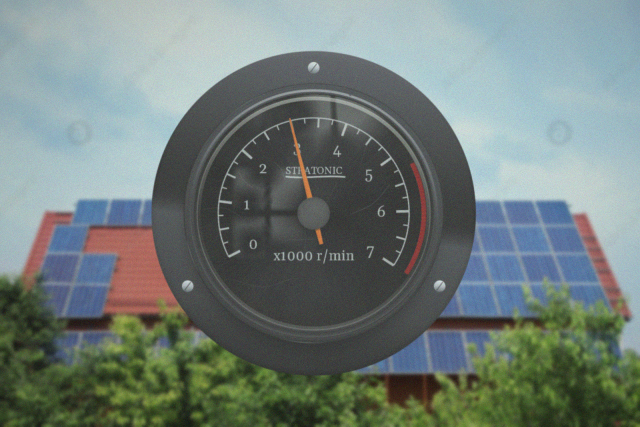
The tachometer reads 3000 rpm
